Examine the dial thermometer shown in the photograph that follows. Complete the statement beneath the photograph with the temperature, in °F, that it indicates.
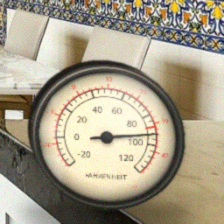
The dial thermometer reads 92 °F
